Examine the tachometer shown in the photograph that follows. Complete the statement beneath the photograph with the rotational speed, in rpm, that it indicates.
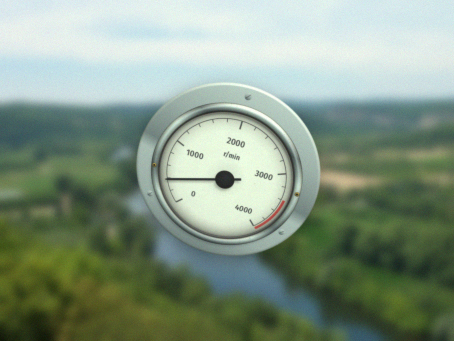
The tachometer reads 400 rpm
